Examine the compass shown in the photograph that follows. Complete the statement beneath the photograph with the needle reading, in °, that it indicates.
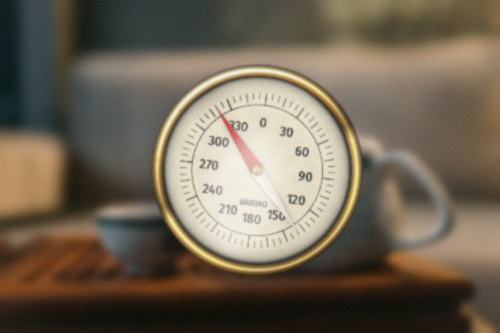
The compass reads 320 °
